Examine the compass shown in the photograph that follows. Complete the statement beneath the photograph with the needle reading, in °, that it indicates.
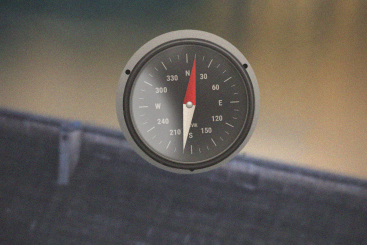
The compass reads 10 °
